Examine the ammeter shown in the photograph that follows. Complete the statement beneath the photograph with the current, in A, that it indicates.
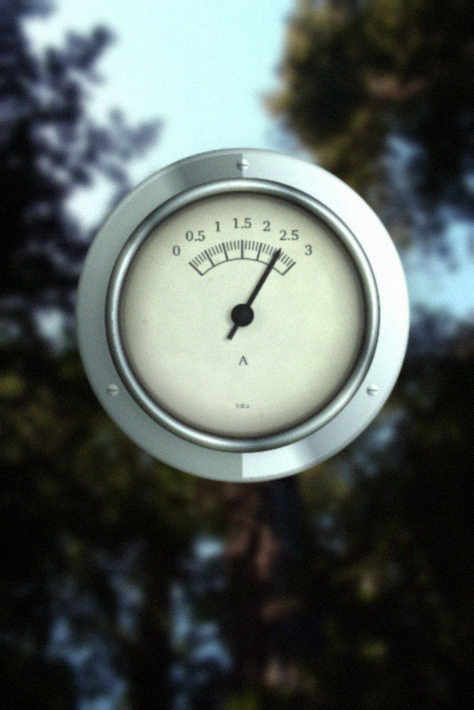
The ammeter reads 2.5 A
